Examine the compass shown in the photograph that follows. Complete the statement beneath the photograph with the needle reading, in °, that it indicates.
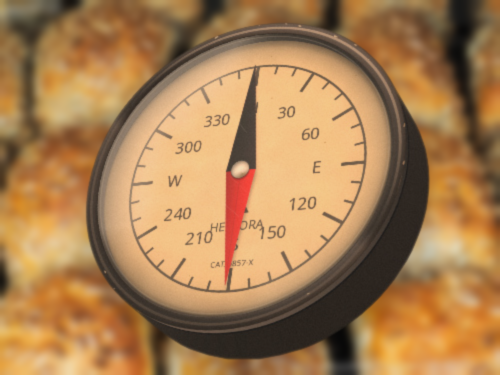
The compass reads 180 °
